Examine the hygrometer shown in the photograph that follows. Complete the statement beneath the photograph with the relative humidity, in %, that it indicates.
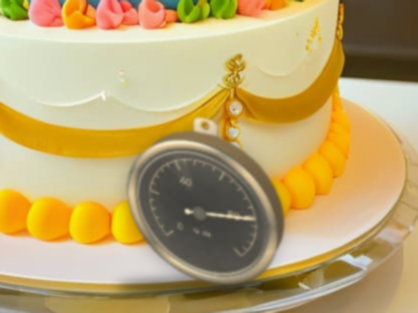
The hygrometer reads 80 %
